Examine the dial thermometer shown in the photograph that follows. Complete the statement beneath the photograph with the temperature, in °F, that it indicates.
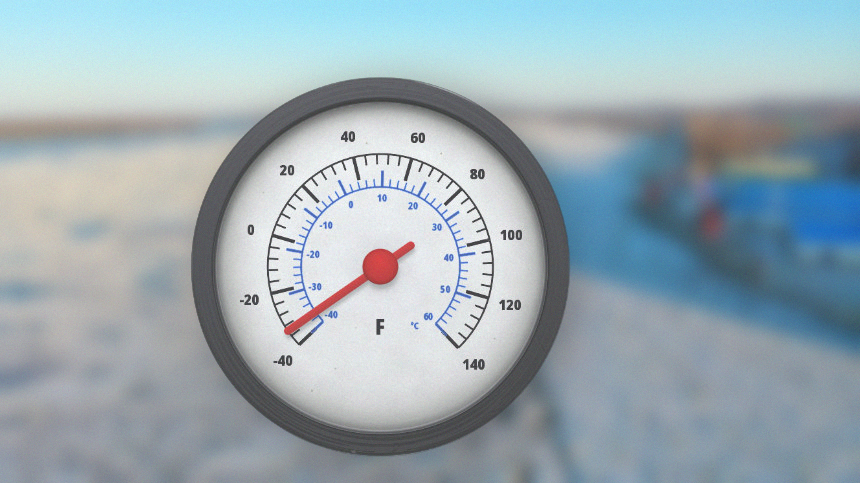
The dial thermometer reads -34 °F
